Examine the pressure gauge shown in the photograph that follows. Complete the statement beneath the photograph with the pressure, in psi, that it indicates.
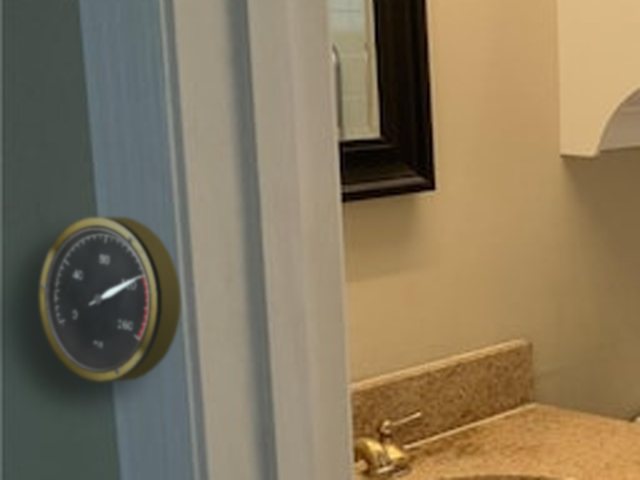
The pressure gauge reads 120 psi
